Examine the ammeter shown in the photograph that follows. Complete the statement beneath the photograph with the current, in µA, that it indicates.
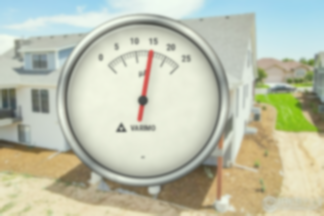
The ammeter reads 15 µA
